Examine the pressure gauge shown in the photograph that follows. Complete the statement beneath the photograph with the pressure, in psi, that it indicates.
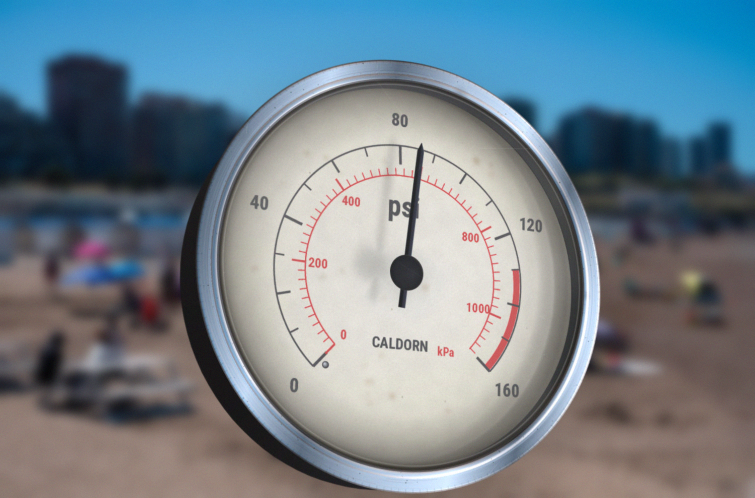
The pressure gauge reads 85 psi
